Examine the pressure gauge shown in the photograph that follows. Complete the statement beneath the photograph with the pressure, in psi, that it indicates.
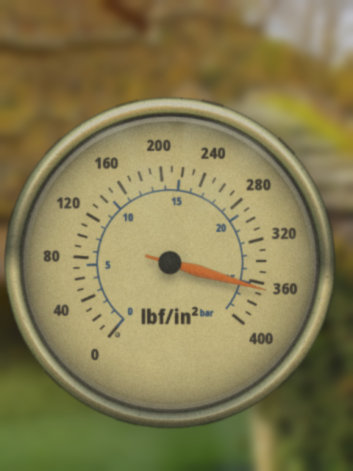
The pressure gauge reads 365 psi
